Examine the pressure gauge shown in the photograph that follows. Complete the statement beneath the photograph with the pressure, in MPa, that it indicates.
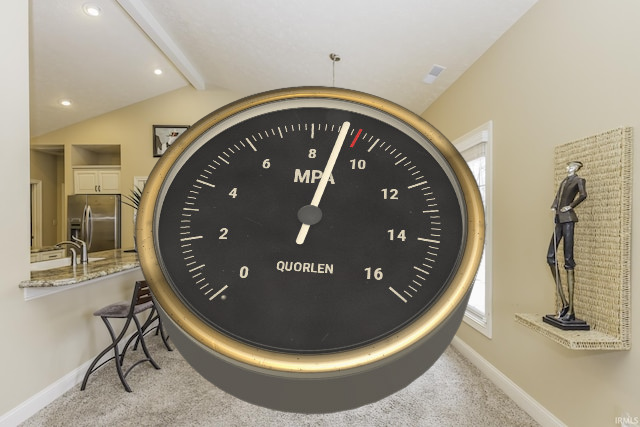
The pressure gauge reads 9 MPa
